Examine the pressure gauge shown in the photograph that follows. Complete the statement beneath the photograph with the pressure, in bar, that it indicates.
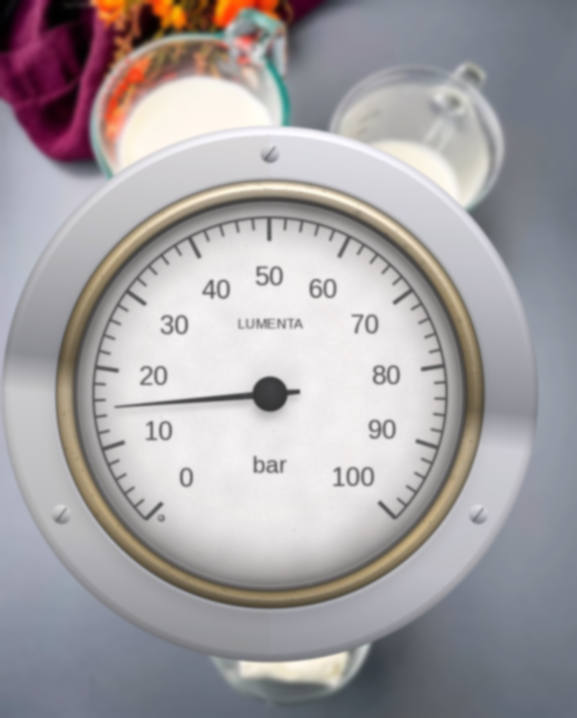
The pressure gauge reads 15 bar
